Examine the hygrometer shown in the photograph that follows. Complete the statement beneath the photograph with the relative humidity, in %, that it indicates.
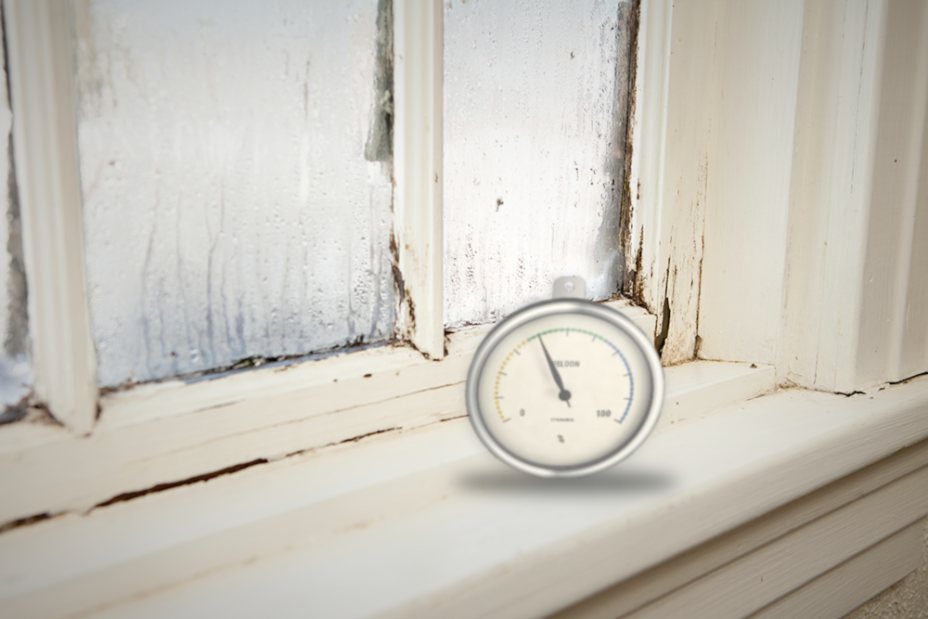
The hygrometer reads 40 %
